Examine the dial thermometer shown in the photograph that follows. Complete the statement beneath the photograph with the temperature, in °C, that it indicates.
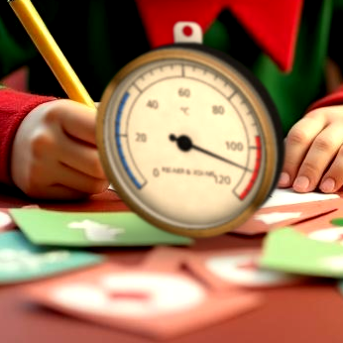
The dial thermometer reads 108 °C
